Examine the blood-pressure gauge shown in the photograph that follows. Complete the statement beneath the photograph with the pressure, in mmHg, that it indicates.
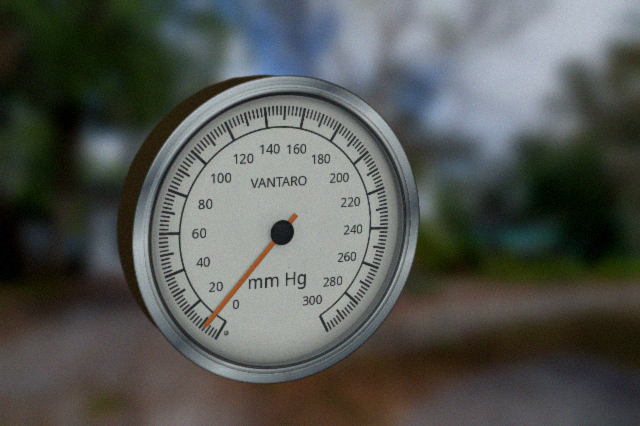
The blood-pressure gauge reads 10 mmHg
